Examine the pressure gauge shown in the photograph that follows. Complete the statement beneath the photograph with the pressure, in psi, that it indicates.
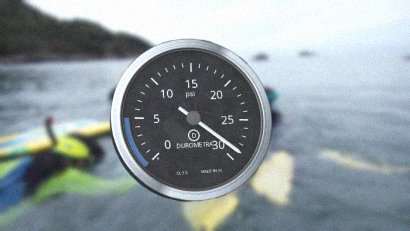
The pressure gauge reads 29 psi
